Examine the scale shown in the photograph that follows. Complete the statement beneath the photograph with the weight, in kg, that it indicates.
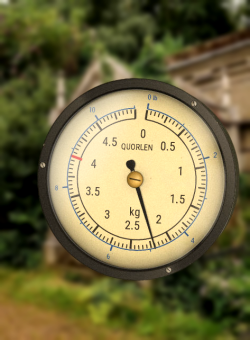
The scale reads 2.2 kg
